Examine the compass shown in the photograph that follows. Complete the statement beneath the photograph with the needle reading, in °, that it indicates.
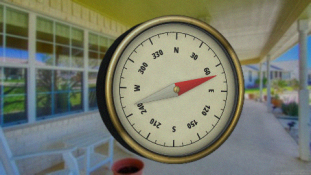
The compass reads 70 °
